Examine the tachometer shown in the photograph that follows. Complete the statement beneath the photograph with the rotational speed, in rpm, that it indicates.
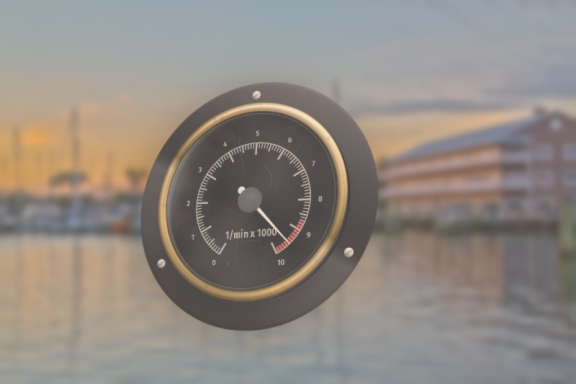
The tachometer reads 9500 rpm
